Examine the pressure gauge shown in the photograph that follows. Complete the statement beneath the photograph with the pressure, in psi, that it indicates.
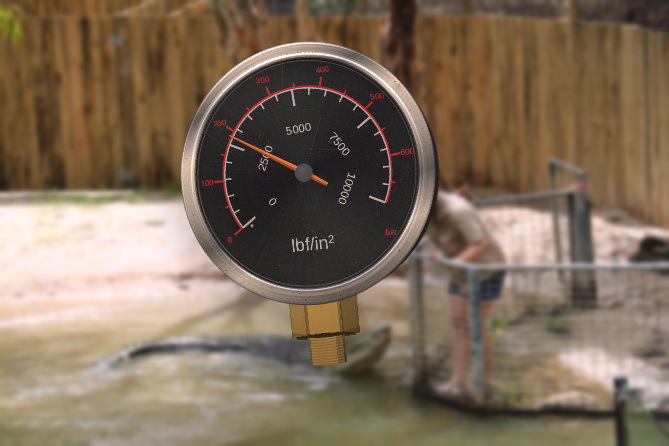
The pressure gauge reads 2750 psi
